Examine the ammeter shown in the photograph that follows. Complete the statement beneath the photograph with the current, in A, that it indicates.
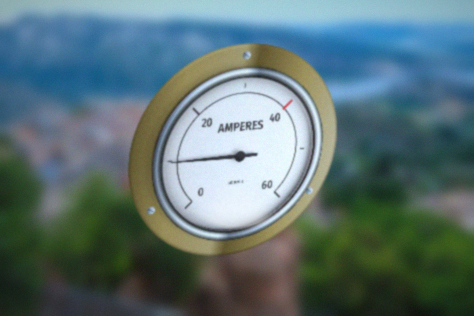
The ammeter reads 10 A
